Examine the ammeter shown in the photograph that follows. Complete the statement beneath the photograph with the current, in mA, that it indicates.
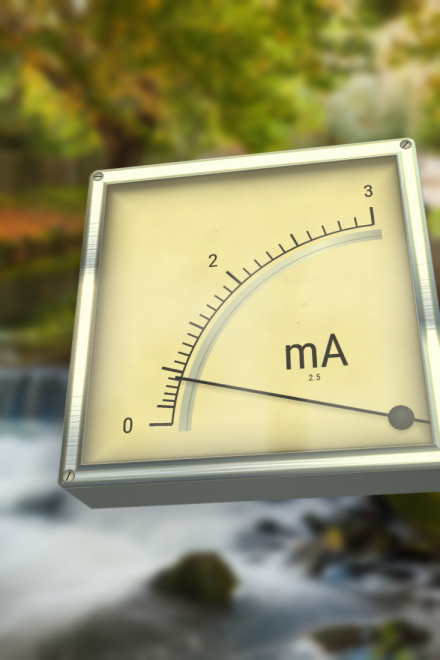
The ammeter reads 0.9 mA
